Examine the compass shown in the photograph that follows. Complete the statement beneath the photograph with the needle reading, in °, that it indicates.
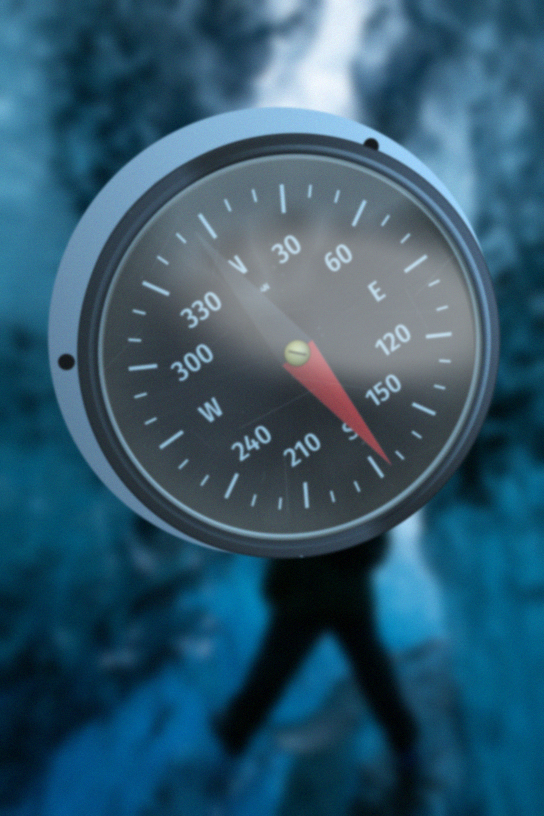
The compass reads 175 °
